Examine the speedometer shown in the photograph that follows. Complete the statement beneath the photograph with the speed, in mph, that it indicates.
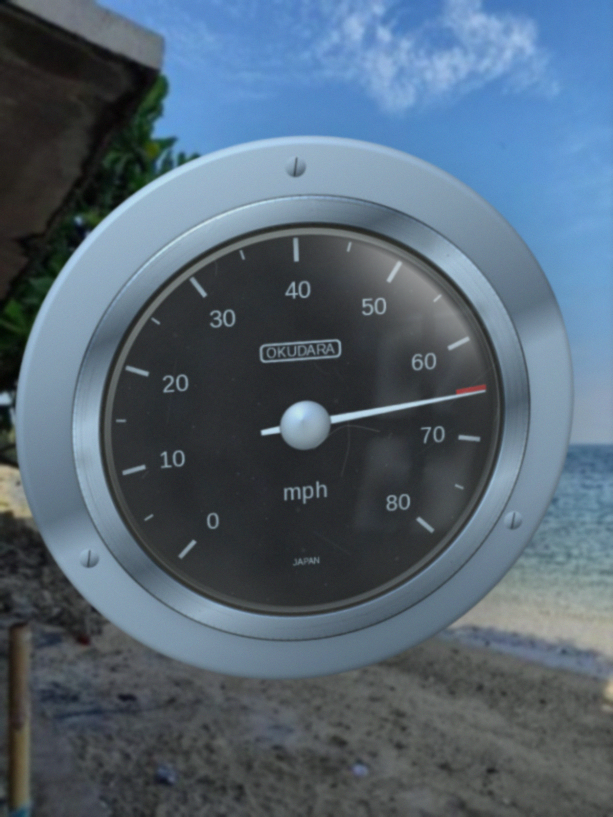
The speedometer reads 65 mph
